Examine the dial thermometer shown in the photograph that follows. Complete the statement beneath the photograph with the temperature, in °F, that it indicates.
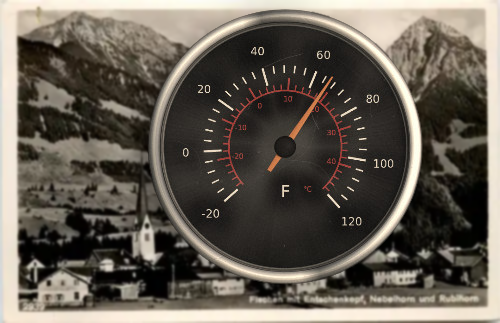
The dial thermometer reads 66 °F
